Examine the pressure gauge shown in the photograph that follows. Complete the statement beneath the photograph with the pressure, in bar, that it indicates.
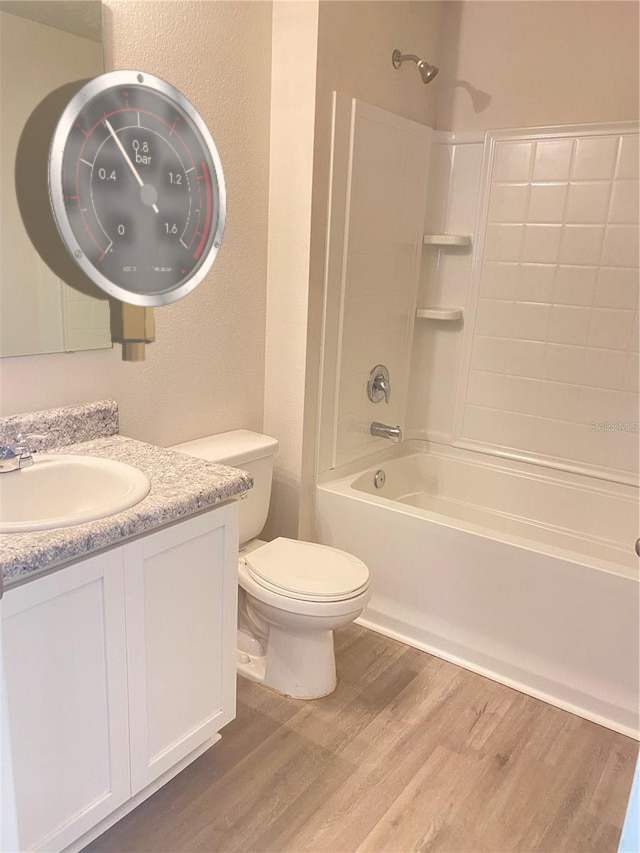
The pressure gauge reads 0.6 bar
